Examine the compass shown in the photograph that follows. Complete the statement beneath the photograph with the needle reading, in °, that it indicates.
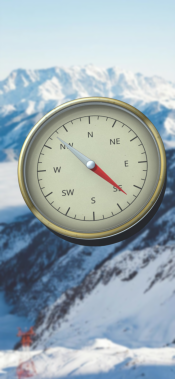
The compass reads 135 °
